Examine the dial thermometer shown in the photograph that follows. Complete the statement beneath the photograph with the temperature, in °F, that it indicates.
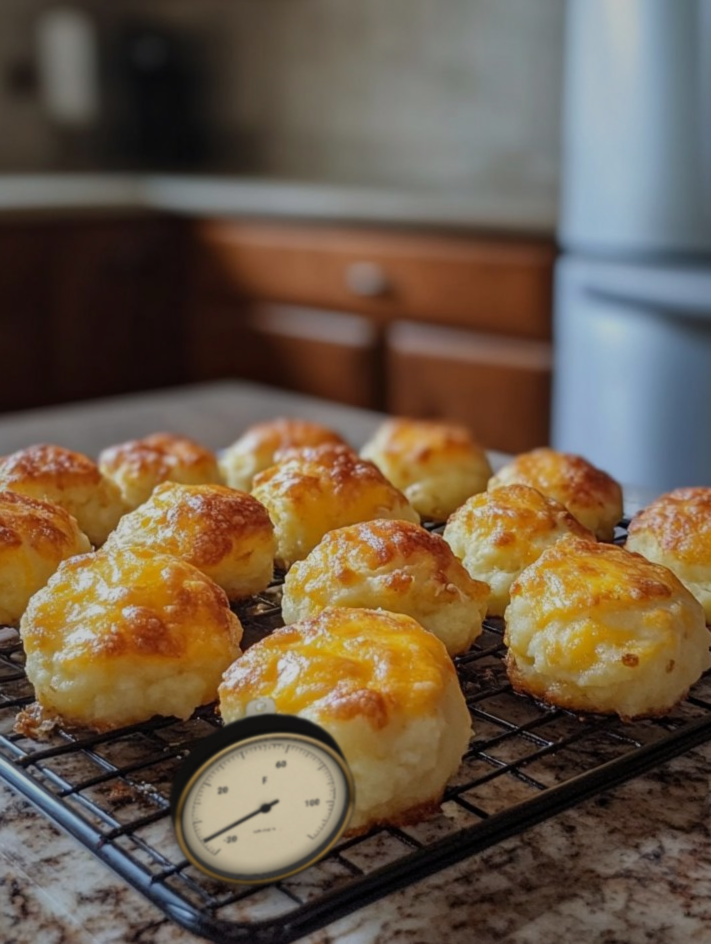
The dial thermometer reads -10 °F
